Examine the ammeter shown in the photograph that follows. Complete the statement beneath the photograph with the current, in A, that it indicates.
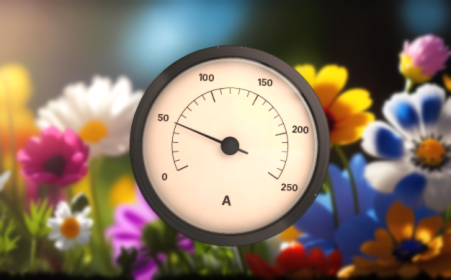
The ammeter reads 50 A
